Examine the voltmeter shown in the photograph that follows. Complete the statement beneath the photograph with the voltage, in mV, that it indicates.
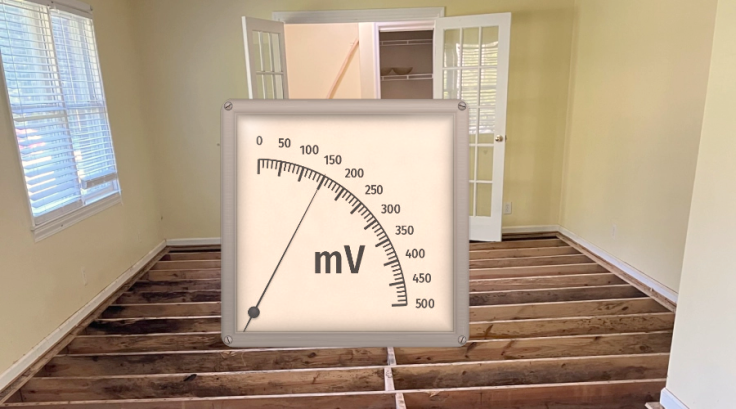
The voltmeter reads 150 mV
